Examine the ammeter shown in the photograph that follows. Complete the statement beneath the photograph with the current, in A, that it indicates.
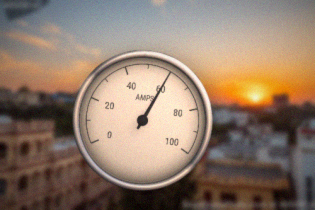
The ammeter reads 60 A
